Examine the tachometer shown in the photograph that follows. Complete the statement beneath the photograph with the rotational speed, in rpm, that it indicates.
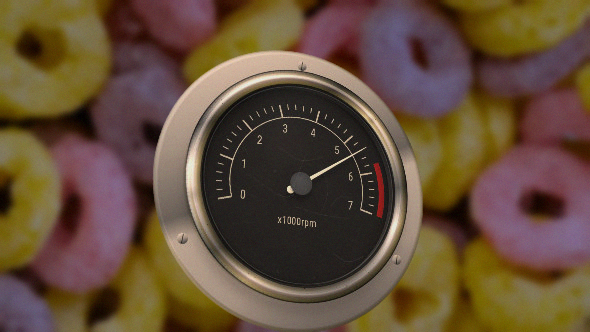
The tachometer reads 5400 rpm
